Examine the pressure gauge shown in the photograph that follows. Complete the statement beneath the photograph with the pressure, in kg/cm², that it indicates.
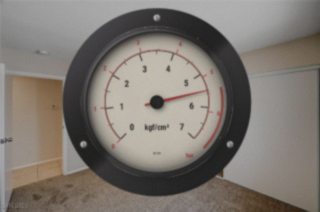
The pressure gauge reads 5.5 kg/cm²
